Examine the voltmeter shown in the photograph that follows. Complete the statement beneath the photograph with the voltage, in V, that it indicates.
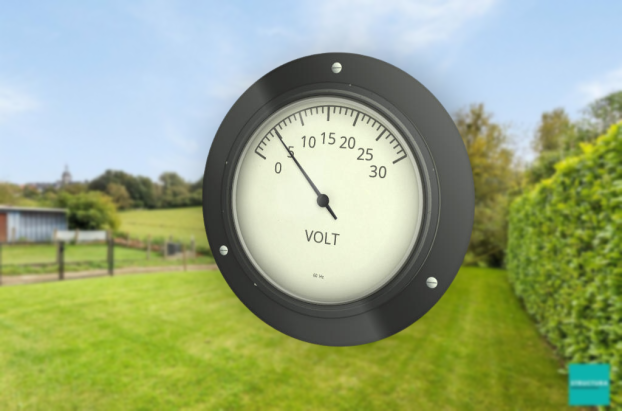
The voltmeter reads 5 V
